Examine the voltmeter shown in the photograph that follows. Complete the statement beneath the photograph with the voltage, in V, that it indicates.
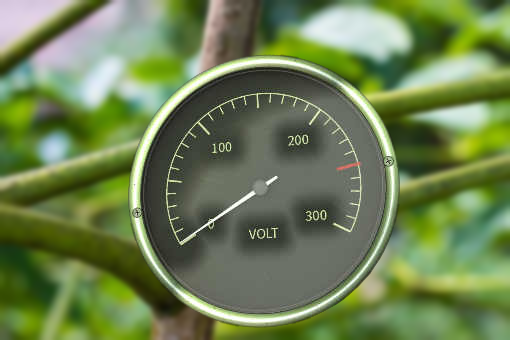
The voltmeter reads 0 V
